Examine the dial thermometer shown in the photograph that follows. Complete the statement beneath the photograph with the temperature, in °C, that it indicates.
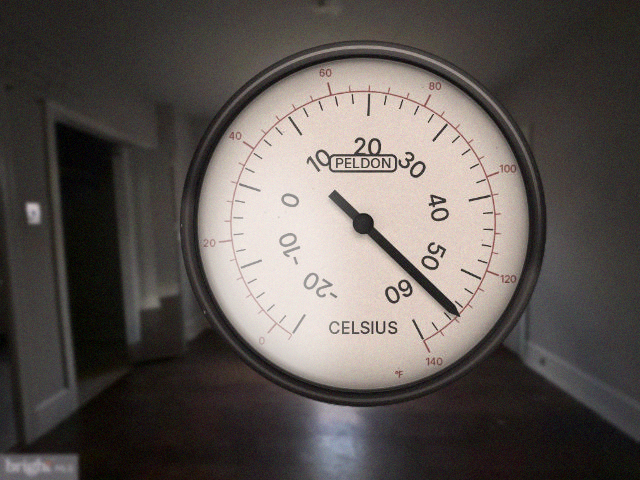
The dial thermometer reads 55 °C
